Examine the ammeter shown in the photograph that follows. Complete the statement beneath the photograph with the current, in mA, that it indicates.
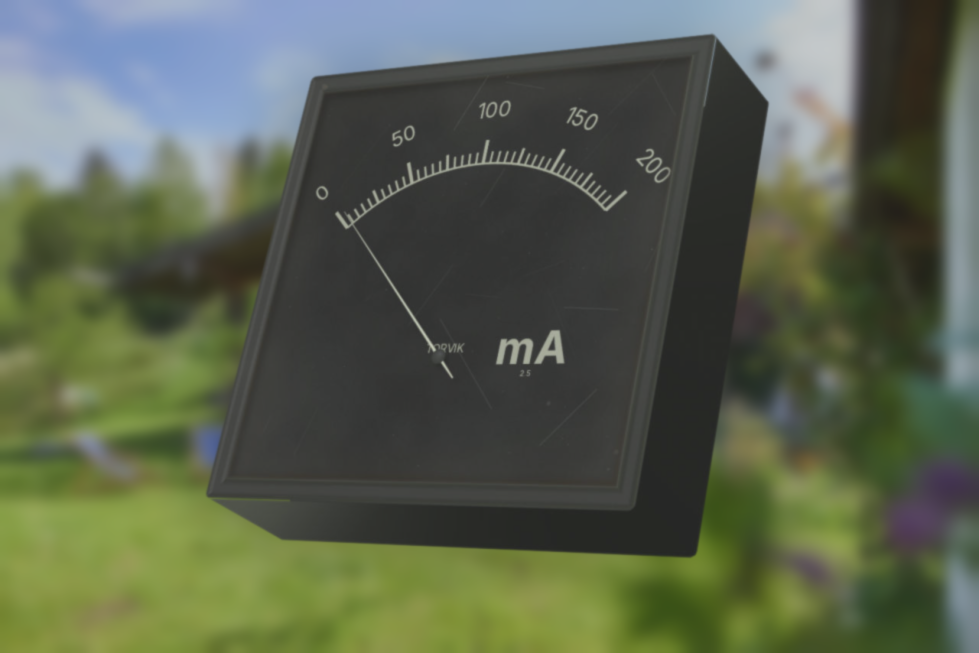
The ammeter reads 5 mA
